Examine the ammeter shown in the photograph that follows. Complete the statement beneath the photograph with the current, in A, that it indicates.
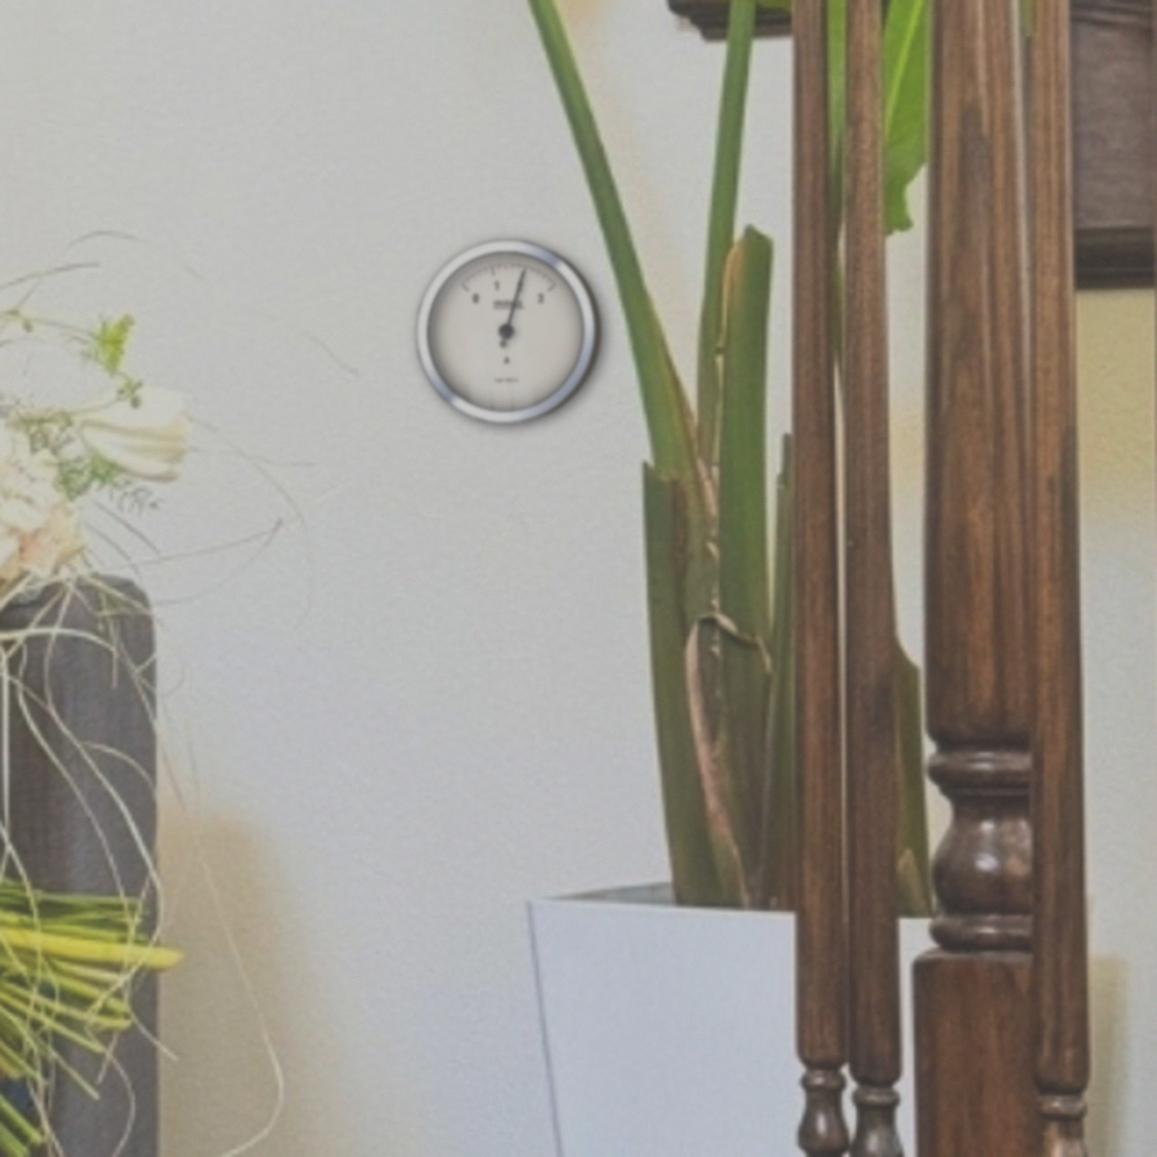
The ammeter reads 2 A
